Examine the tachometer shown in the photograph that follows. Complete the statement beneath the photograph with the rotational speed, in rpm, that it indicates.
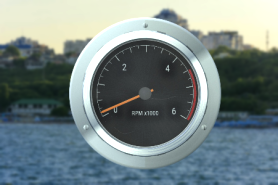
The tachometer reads 125 rpm
